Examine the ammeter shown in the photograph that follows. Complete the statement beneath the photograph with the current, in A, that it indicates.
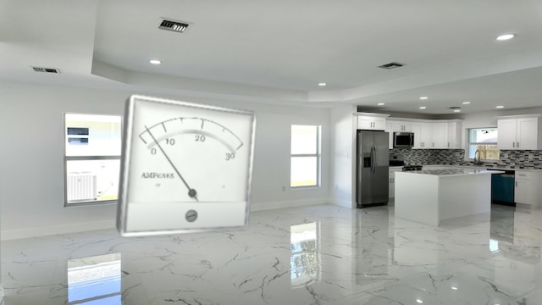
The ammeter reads 5 A
